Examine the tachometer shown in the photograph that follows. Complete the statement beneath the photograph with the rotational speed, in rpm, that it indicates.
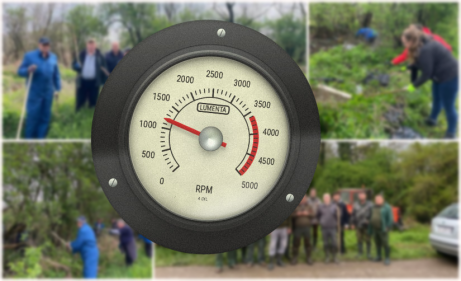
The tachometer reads 1200 rpm
